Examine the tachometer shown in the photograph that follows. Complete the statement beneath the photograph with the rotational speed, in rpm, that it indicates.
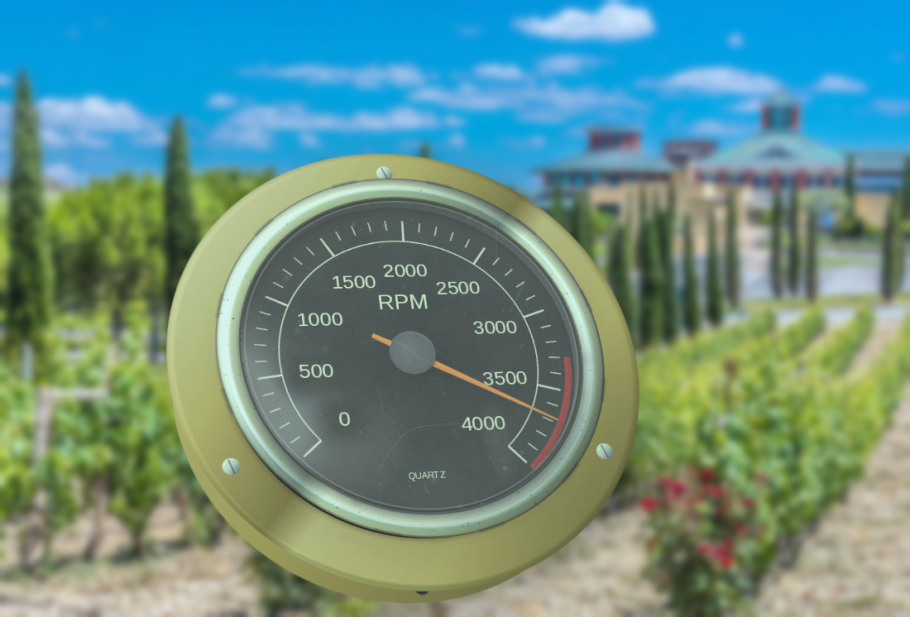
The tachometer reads 3700 rpm
